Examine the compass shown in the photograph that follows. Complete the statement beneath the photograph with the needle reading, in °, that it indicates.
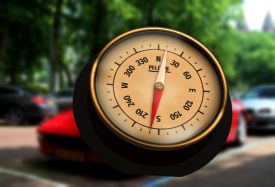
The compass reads 190 °
